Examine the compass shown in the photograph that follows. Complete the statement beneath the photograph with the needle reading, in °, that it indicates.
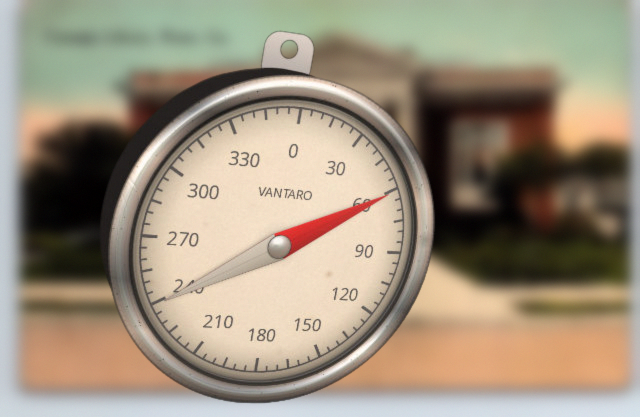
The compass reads 60 °
